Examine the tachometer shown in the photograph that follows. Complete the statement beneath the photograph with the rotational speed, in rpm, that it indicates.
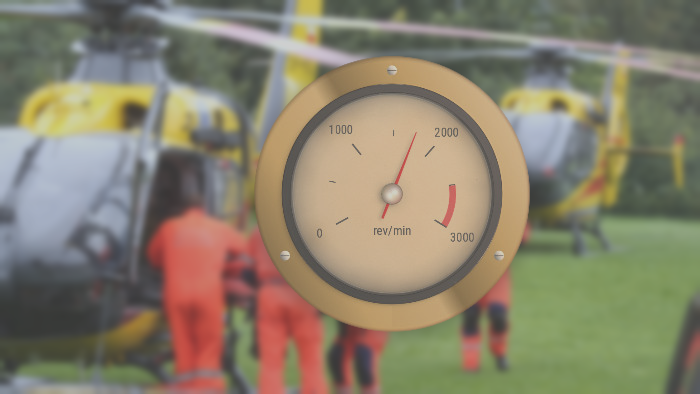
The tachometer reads 1750 rpm
